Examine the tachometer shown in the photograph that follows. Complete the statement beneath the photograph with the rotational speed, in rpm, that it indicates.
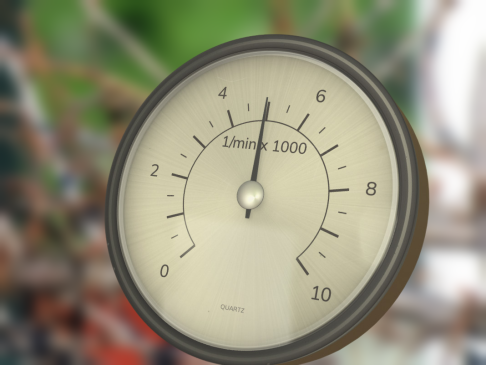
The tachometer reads 5000 rpm
